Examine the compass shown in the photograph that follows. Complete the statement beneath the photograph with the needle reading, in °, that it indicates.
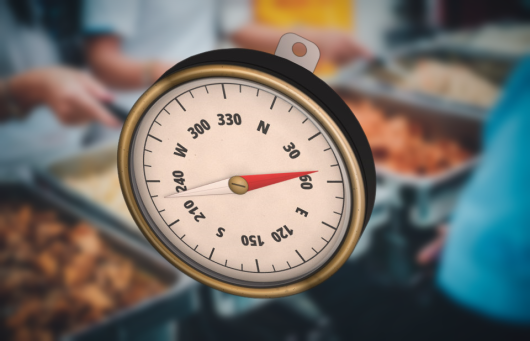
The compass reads 50 °
